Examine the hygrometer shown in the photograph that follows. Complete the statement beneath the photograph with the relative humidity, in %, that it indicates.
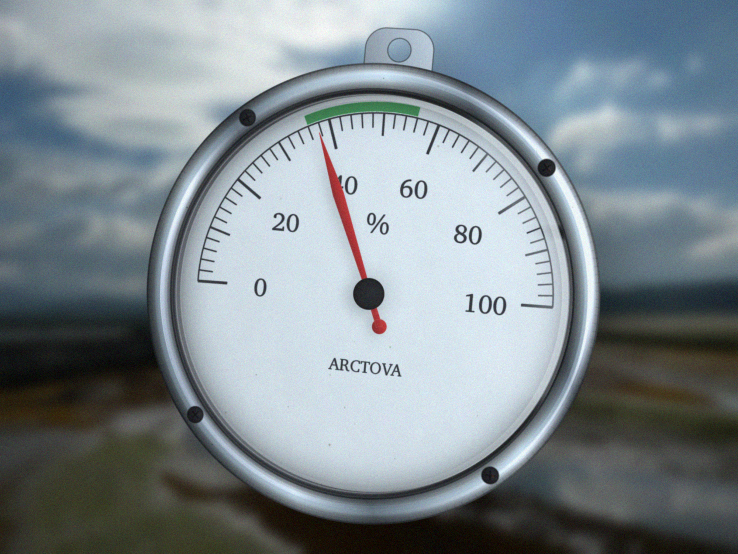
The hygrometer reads 38 %
